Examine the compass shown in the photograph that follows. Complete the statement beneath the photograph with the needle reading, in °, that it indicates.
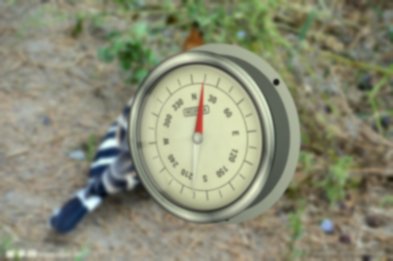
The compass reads 15 °
